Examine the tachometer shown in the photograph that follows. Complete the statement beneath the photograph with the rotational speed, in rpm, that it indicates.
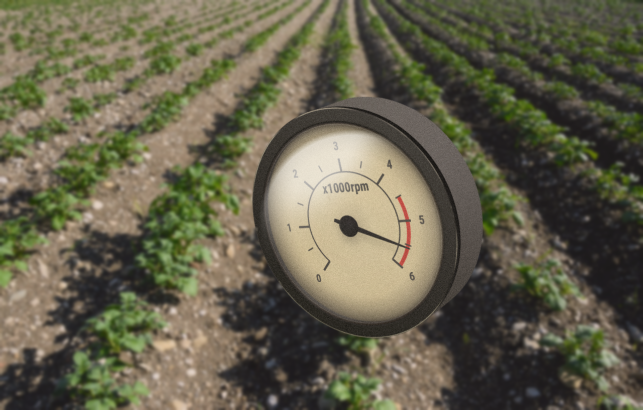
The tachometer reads 5500 rpm
